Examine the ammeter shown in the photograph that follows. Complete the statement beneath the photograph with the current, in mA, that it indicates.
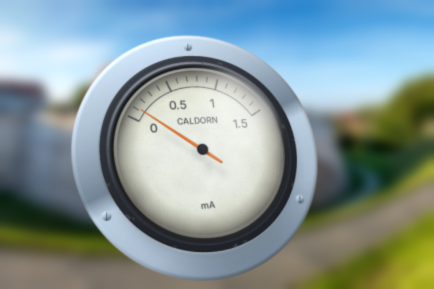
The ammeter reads 0.1 mA
